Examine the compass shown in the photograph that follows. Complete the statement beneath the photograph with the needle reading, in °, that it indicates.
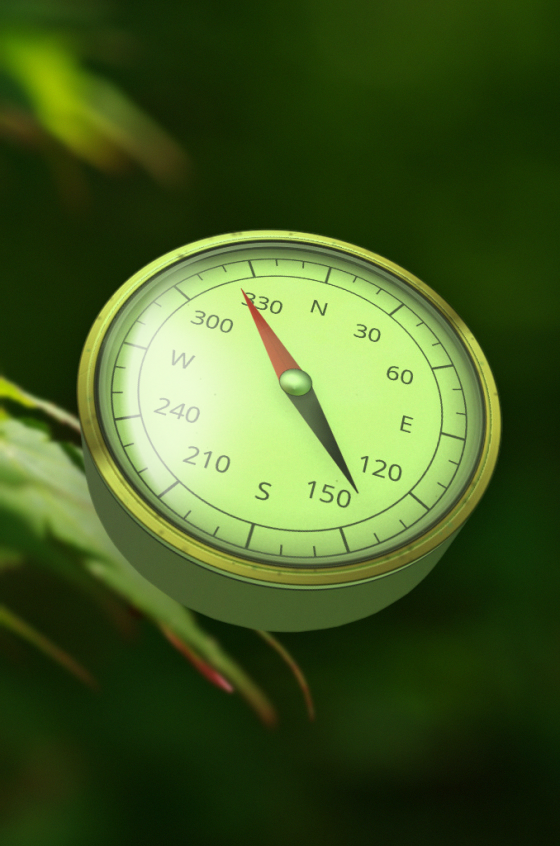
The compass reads 320 °
